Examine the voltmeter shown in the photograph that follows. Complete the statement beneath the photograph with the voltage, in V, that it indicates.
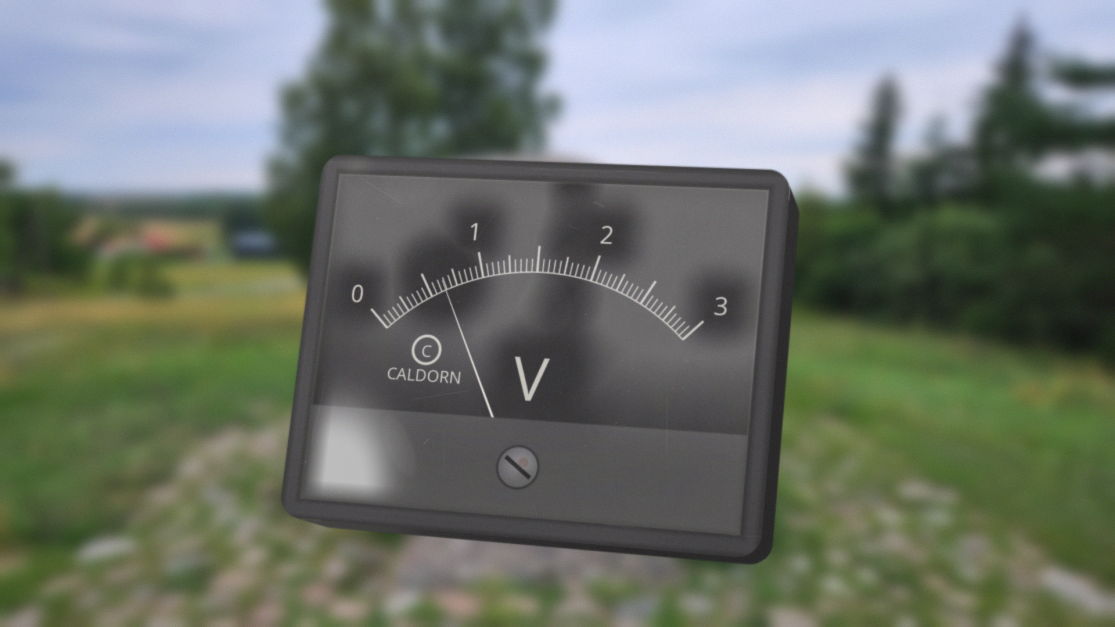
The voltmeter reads 0.65 V
